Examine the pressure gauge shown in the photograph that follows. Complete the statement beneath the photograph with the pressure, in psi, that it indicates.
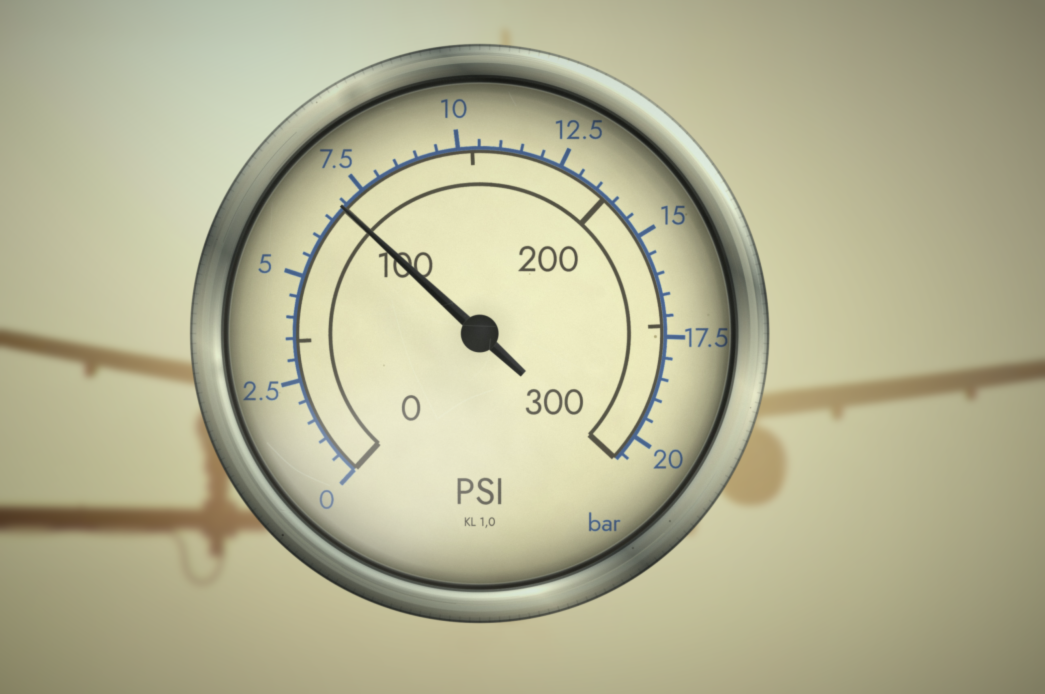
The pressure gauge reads 100 psi
